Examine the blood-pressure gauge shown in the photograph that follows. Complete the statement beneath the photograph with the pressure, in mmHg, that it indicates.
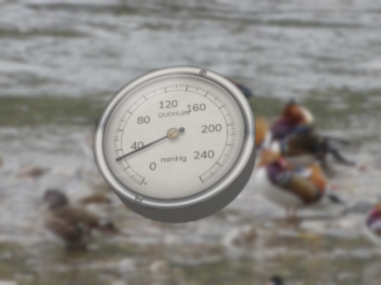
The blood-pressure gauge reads 30 mmHg
